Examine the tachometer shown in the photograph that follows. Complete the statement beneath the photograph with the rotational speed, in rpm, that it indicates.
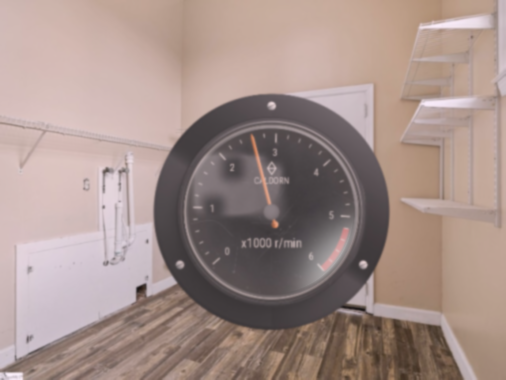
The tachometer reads 2600 rpm
